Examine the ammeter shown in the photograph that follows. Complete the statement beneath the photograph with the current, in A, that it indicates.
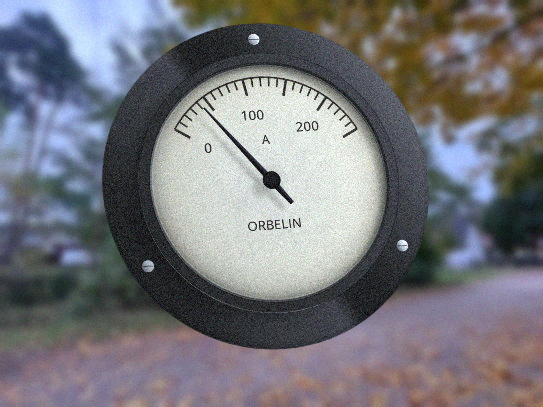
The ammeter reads 40 A
